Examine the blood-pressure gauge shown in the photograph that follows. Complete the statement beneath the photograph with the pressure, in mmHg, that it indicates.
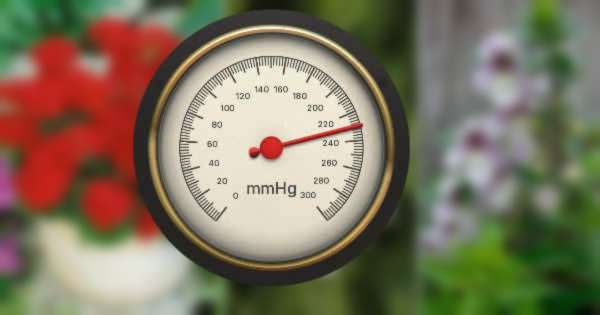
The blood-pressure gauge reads 230 mmHg
